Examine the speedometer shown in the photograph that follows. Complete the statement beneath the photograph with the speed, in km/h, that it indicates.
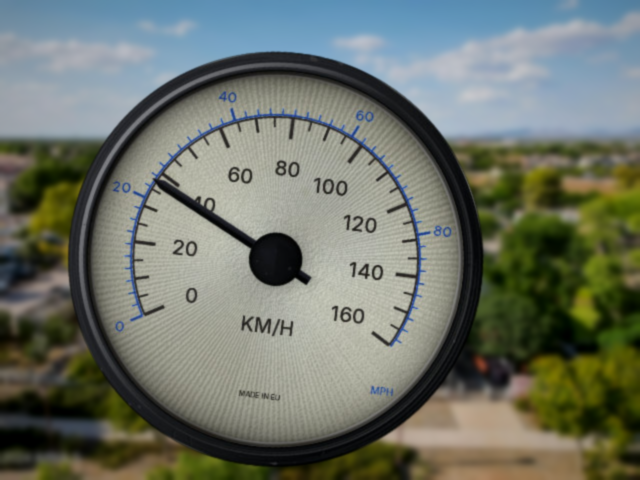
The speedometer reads 37.5 km/h
